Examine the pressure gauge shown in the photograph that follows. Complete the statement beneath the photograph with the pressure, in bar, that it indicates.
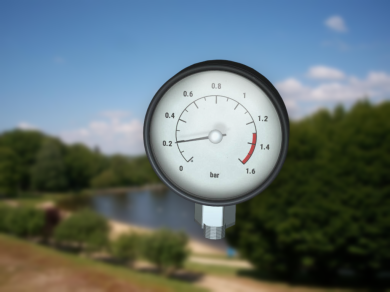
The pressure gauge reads 0.2 bar
